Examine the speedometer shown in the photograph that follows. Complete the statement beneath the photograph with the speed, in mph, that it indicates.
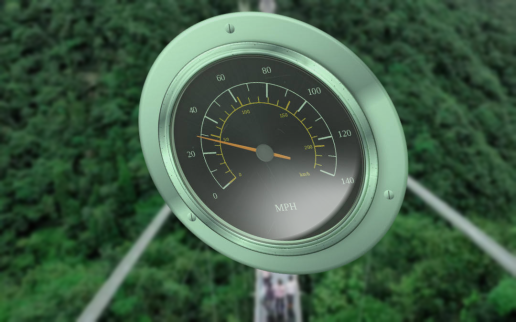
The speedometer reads 30 mph
